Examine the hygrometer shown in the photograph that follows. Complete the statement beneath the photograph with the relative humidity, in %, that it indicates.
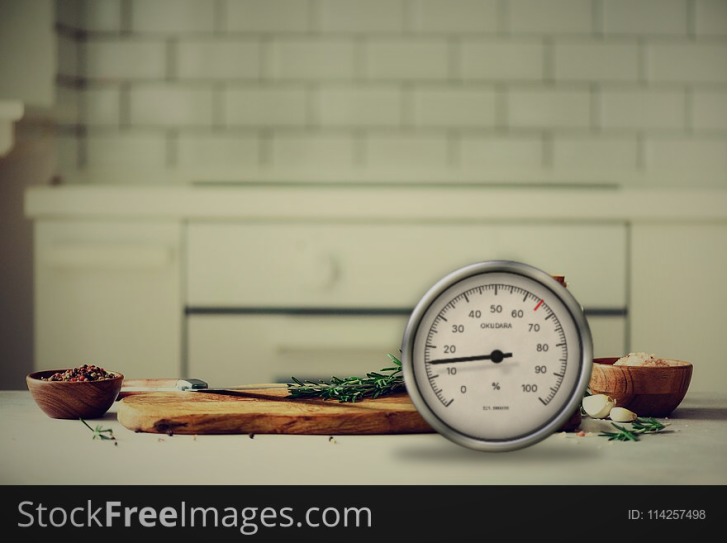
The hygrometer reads 15 %
